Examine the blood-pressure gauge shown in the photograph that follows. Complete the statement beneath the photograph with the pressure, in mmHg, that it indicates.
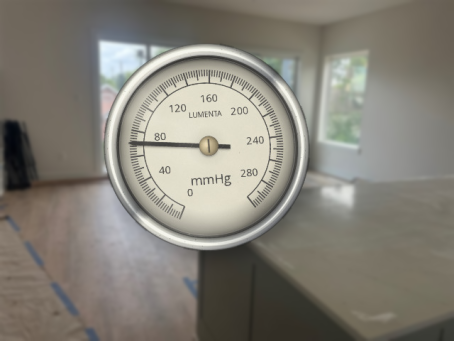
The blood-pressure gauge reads 70 mmHg
